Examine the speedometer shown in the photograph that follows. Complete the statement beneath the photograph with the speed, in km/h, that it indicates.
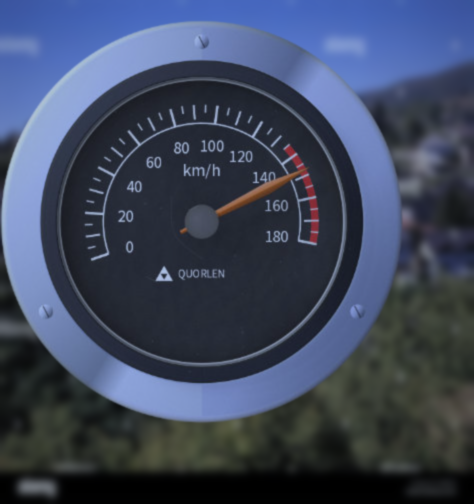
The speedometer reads 147.5 km/h
